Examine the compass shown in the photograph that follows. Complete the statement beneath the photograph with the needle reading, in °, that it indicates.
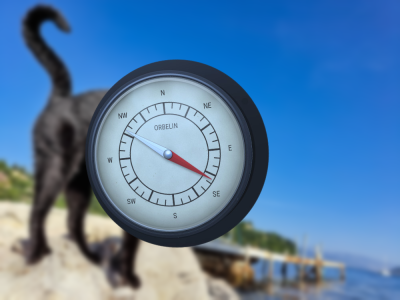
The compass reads 125 °
